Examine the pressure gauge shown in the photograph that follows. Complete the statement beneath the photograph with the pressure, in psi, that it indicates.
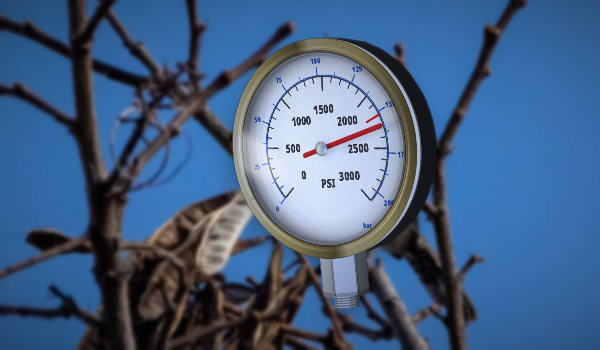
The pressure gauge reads 2300 psi
